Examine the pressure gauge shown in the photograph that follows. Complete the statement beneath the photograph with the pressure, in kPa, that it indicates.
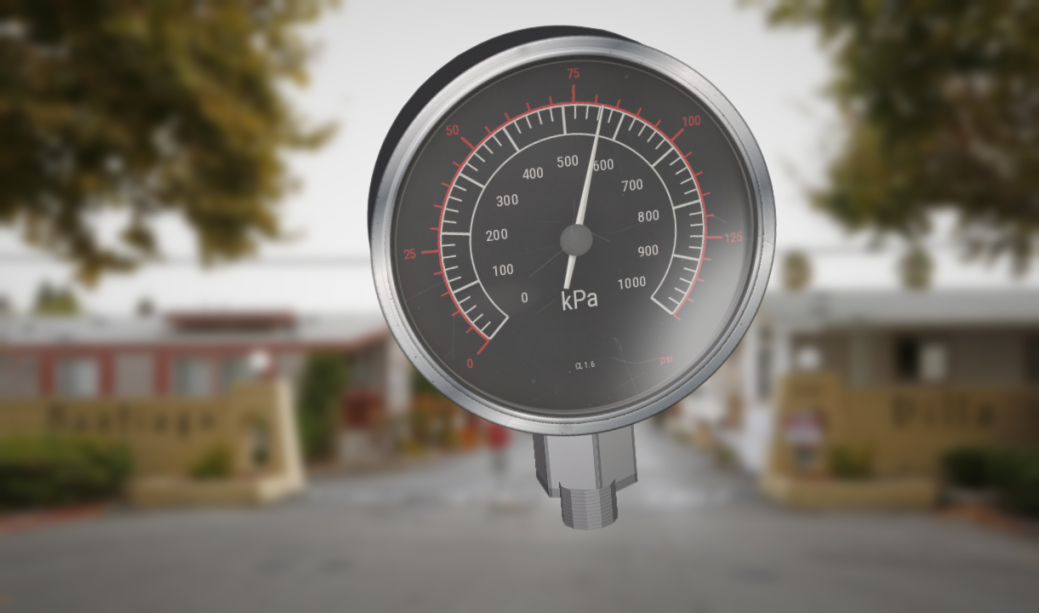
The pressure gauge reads 560 kPa
